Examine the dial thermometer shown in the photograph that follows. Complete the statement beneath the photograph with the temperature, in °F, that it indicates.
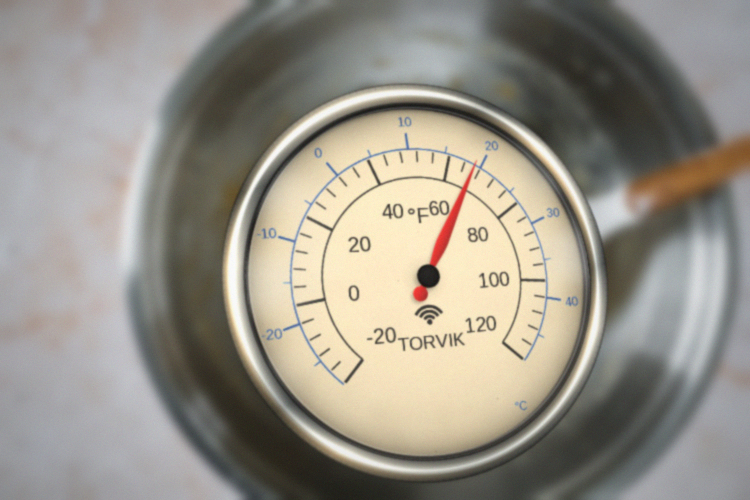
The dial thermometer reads 66 °F
